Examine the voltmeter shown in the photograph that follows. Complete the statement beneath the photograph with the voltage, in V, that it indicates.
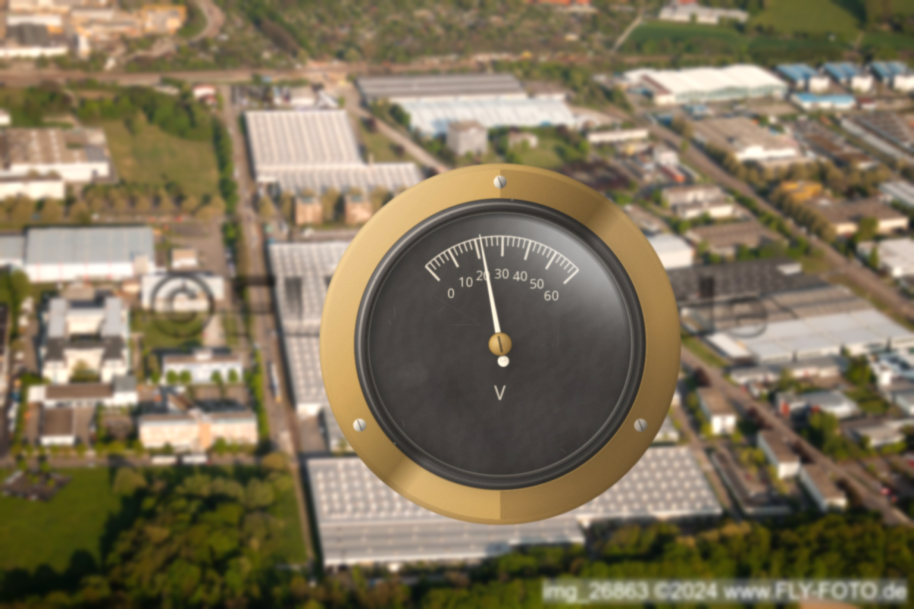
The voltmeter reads 22 V
